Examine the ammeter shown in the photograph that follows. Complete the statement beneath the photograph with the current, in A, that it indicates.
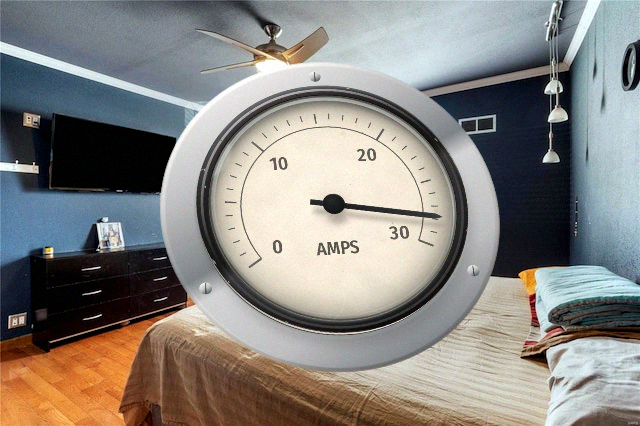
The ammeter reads 28 A
